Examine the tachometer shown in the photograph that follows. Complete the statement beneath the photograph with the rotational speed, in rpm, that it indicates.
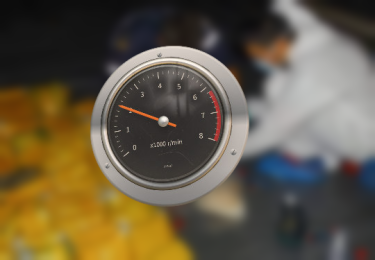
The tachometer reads 2000 rpm
